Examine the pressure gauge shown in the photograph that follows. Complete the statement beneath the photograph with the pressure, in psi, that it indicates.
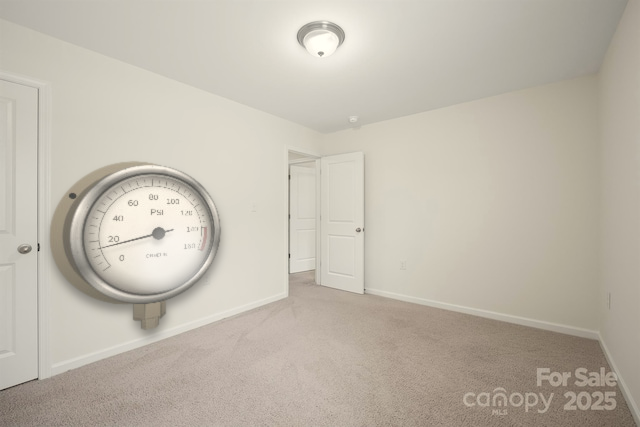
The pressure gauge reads 15 psi
